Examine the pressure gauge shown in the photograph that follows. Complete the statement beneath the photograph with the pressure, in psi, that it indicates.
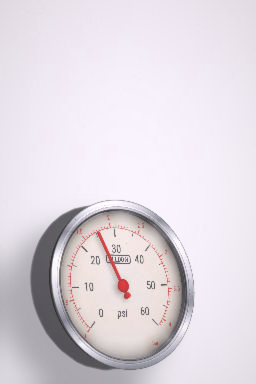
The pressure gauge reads 25 psi
